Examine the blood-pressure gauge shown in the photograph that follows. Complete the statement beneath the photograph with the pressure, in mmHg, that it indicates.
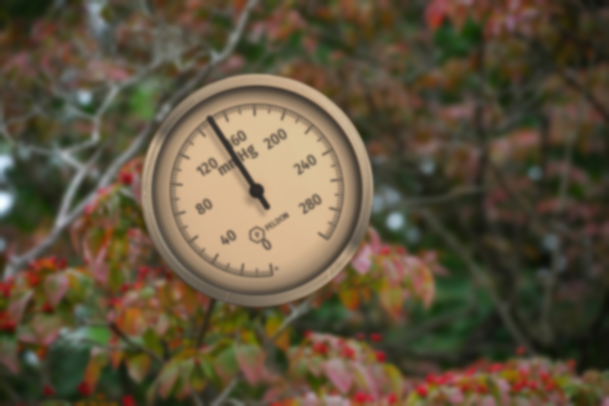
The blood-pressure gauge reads 150 mmHg
